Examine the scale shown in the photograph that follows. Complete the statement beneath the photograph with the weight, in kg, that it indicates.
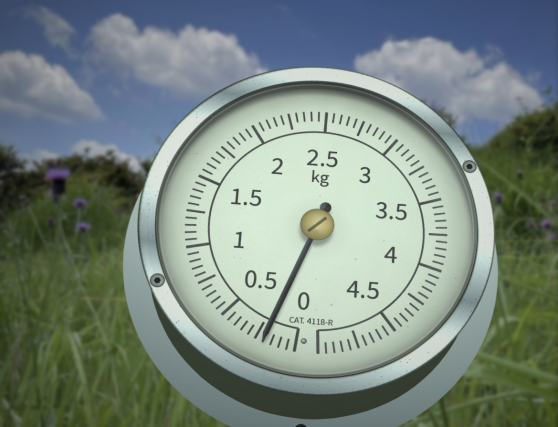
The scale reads 0.2 kg
